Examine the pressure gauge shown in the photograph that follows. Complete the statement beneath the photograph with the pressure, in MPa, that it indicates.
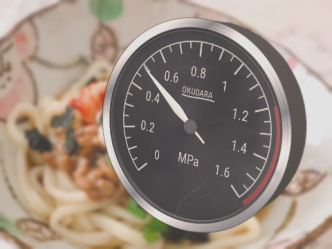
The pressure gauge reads 0.5 MPa
